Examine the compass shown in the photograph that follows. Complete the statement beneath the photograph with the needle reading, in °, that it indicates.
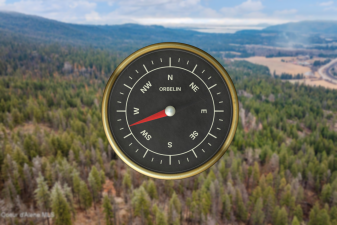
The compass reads 250 °
